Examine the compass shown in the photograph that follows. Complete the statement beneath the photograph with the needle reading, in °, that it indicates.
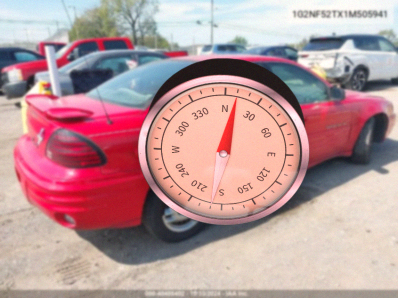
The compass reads 10 °
